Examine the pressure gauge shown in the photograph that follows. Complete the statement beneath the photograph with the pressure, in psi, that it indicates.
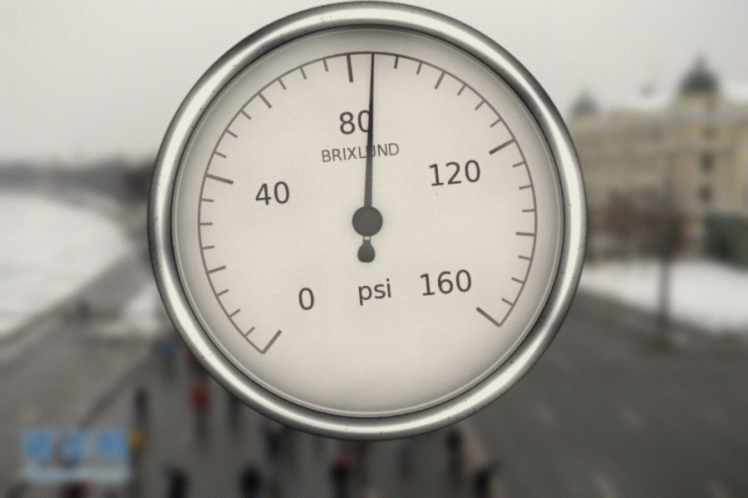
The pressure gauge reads 85 psi
